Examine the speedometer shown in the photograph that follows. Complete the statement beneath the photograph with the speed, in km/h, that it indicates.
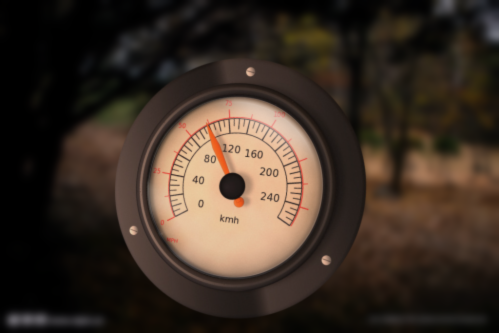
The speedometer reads 100 km/h
